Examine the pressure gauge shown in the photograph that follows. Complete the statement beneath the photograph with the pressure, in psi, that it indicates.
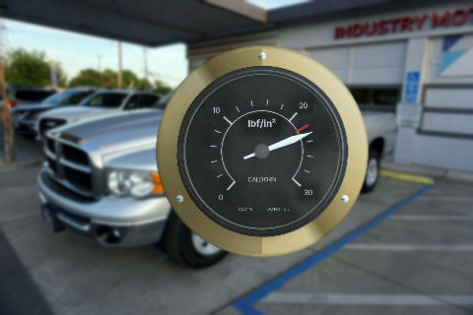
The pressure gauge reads 23 psi
